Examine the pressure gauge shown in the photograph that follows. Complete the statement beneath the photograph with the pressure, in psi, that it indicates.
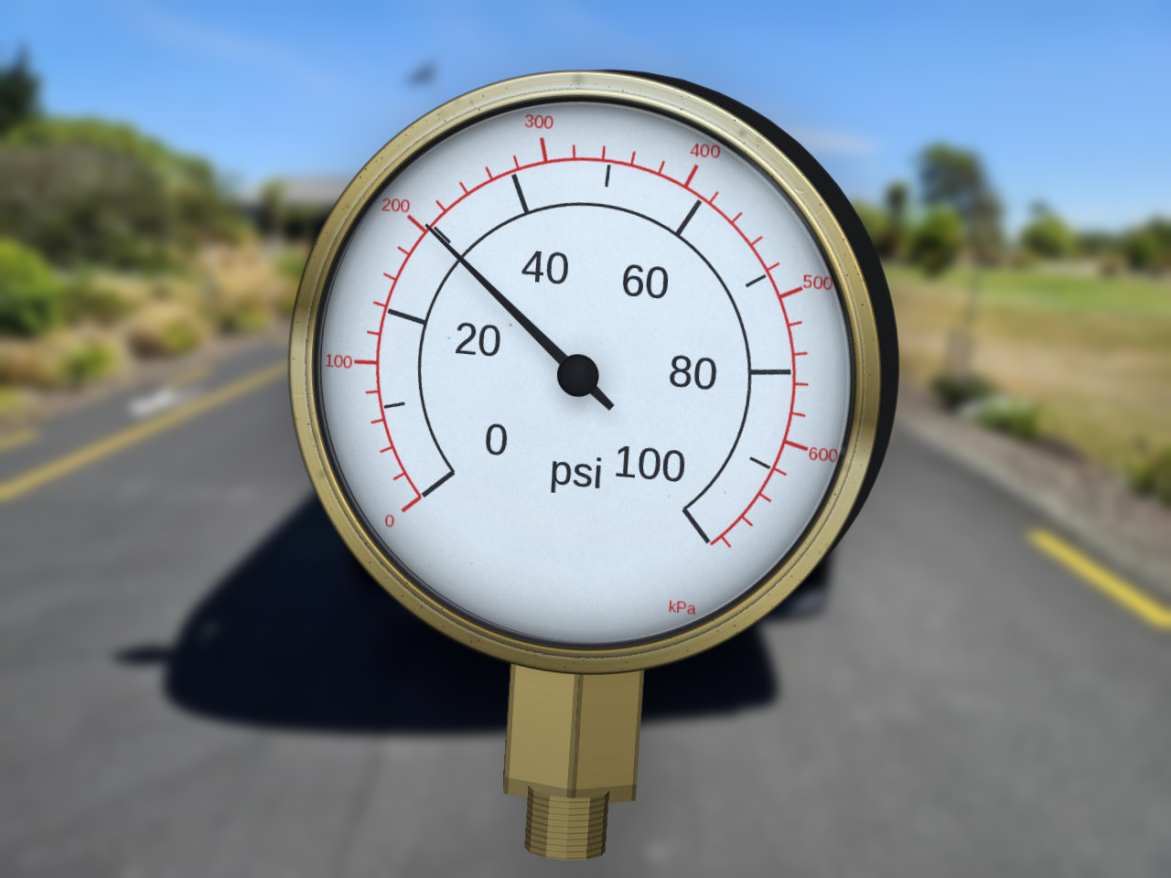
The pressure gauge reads 30 psi
